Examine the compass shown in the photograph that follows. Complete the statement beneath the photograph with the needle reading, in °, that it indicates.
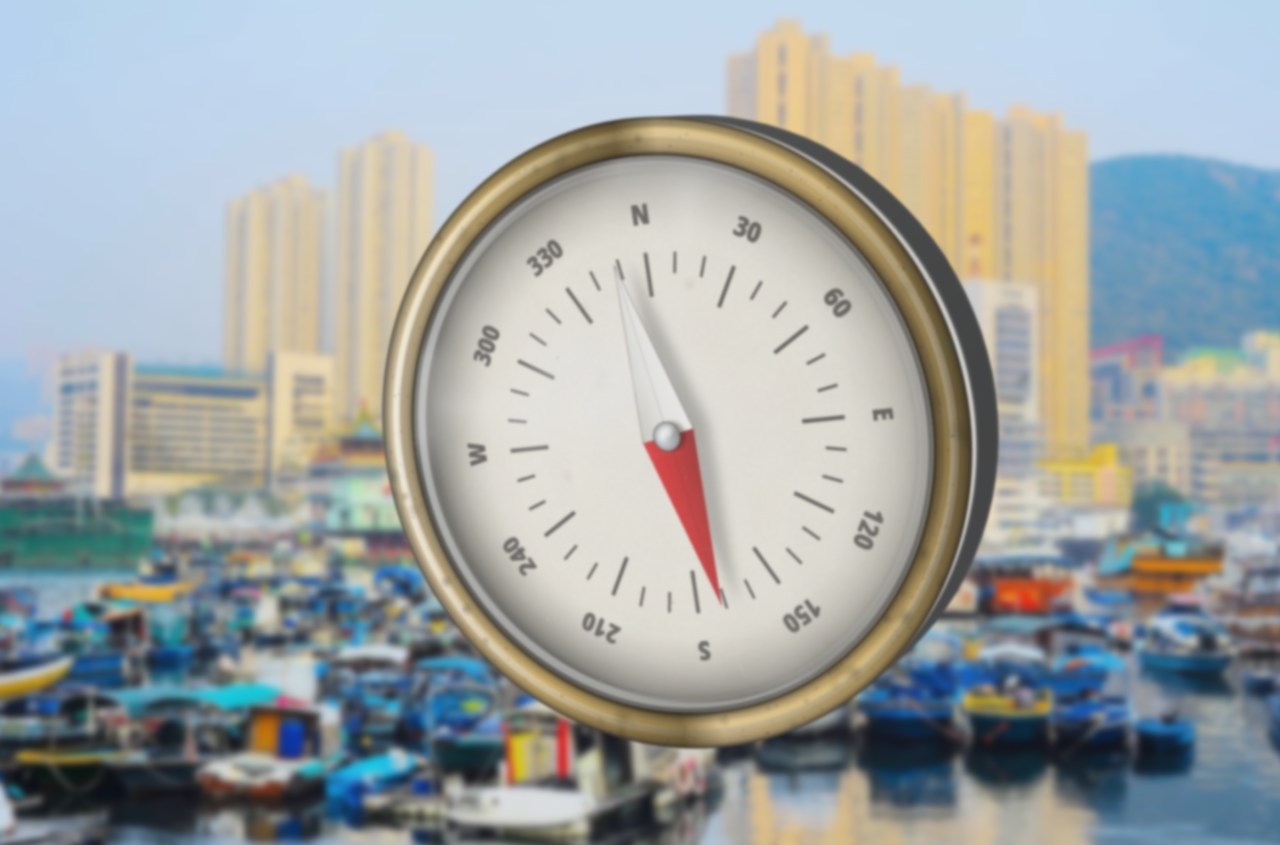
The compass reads 170 °
